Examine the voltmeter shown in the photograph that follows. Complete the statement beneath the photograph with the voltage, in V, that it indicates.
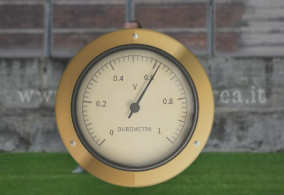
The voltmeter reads 0.62 V
